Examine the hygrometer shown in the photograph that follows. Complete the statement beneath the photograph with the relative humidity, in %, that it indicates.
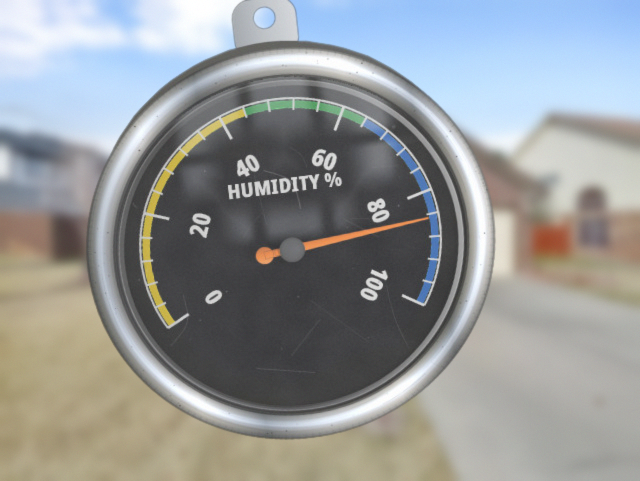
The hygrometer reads 84 %
